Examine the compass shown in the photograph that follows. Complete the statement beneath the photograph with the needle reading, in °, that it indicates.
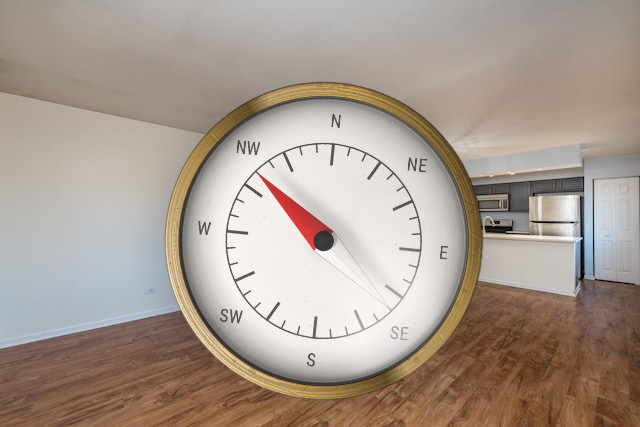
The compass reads 310 °
